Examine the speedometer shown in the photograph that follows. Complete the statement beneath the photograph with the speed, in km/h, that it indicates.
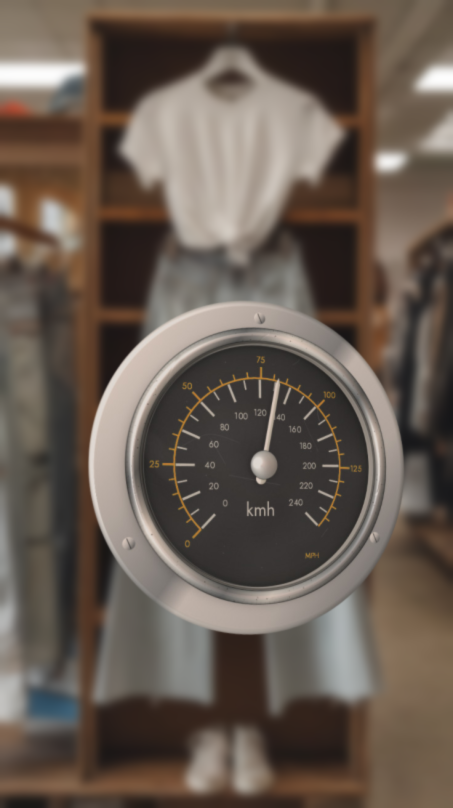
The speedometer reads 130 km/h
